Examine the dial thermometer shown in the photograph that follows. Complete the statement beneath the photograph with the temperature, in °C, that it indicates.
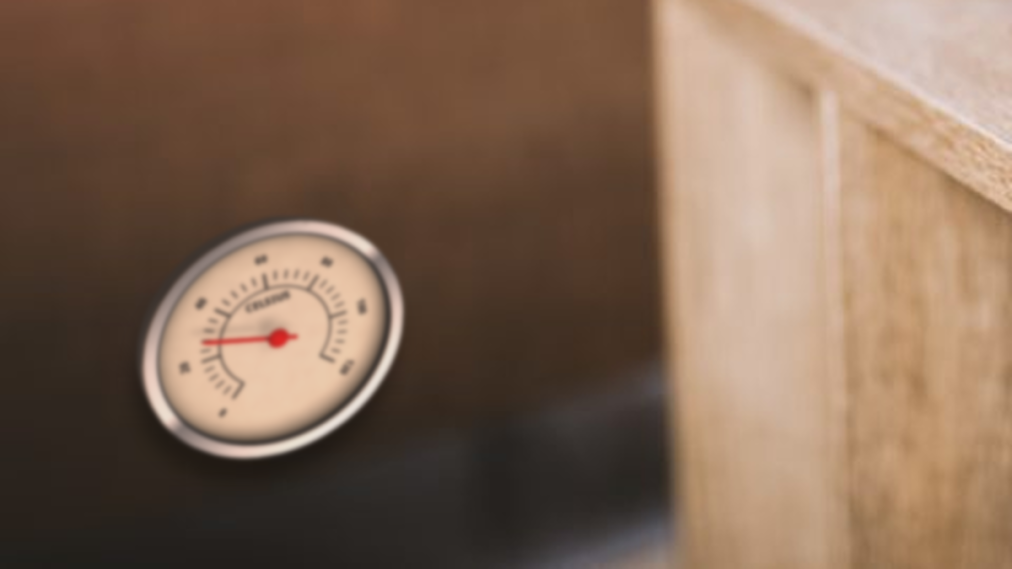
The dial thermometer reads 28 °C
